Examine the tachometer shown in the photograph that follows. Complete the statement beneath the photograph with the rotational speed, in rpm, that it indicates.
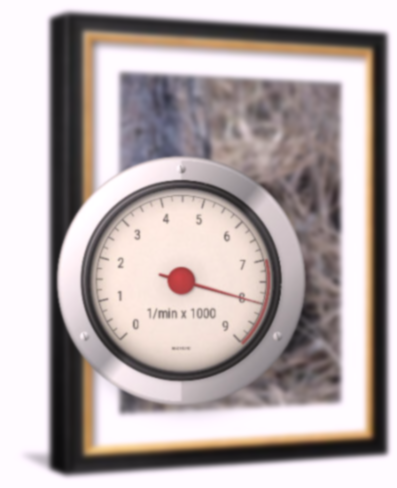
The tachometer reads 8000 rpm
